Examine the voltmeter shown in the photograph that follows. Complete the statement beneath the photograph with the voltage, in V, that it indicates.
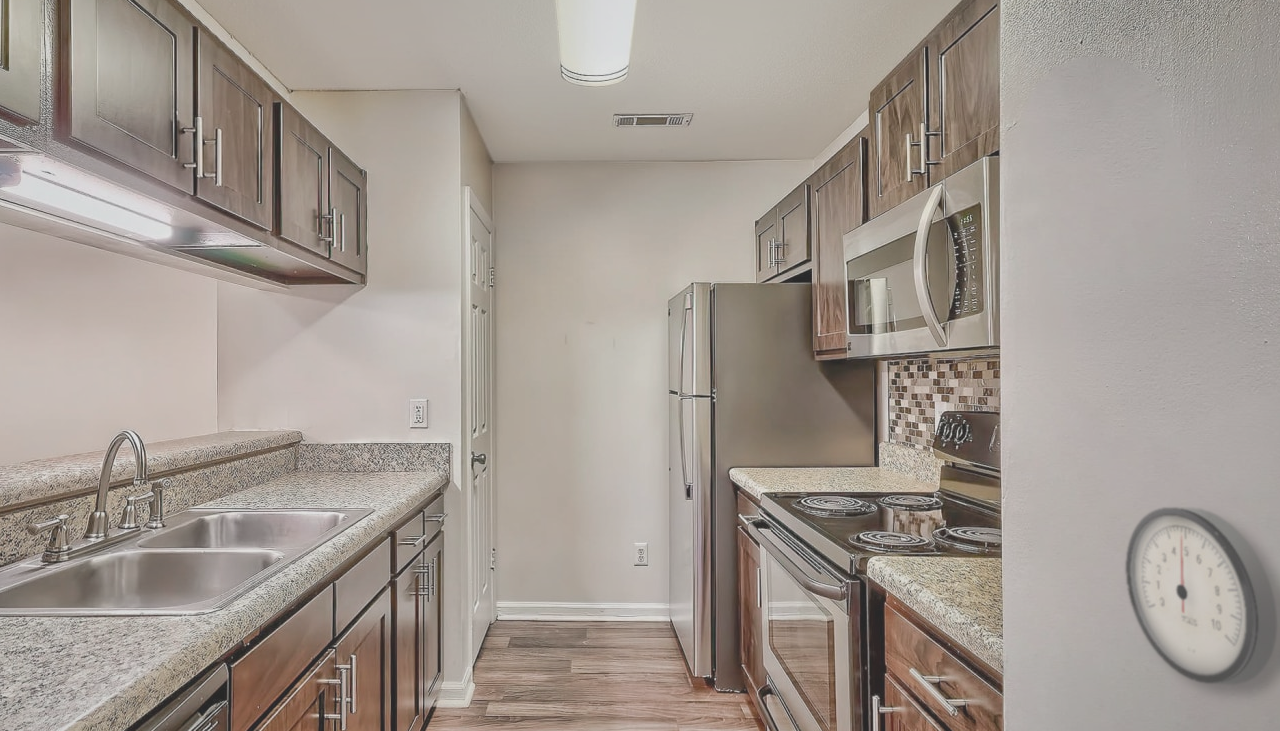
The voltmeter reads 5 V
